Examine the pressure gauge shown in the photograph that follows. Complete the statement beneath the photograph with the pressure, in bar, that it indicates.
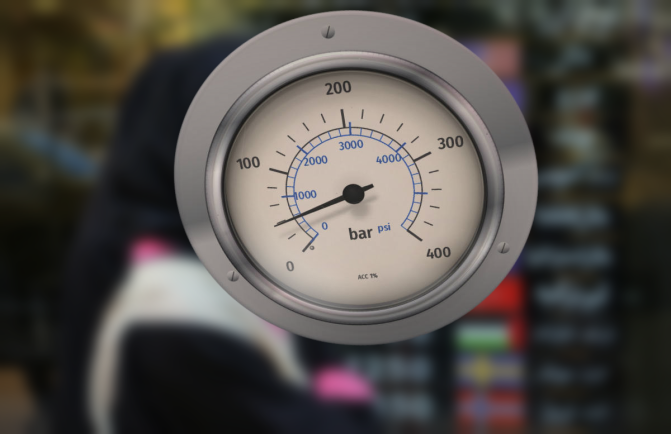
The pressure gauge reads 40 bar
